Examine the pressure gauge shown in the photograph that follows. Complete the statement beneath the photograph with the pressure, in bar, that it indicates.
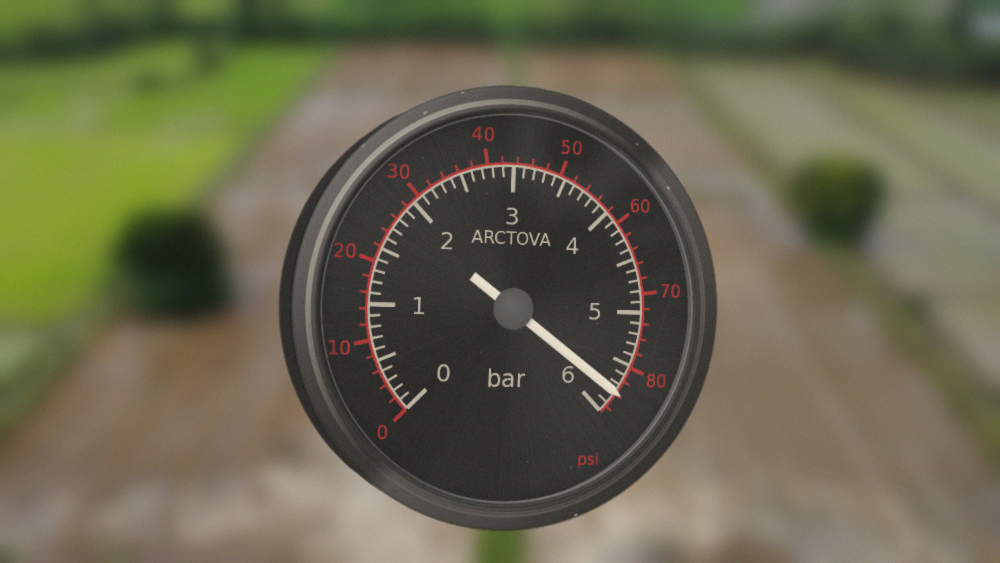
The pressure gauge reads 5.8 bar
